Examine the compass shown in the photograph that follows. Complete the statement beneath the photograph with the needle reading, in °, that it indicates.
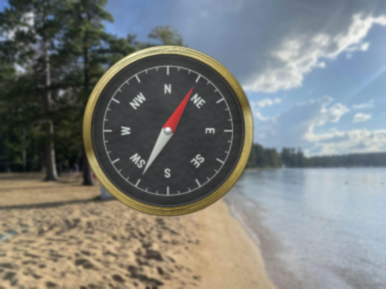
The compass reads 30 °
